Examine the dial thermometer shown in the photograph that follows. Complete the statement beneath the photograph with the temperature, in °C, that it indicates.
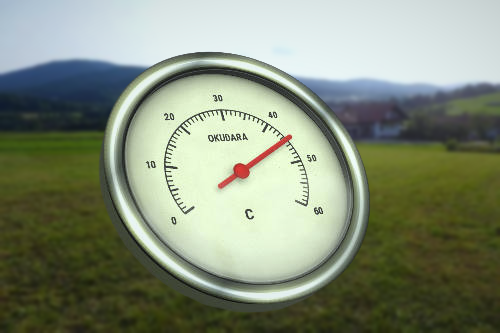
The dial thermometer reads 45 °C
